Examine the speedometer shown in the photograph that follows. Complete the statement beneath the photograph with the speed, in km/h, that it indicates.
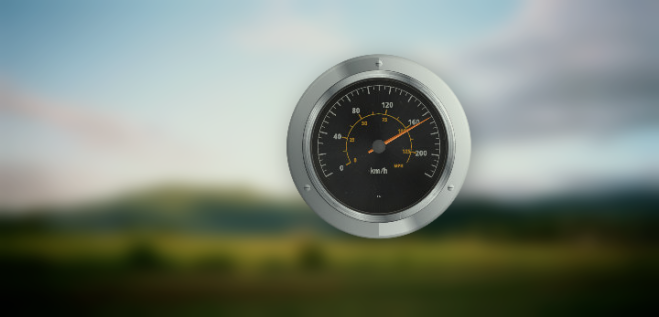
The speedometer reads 165 km/h
